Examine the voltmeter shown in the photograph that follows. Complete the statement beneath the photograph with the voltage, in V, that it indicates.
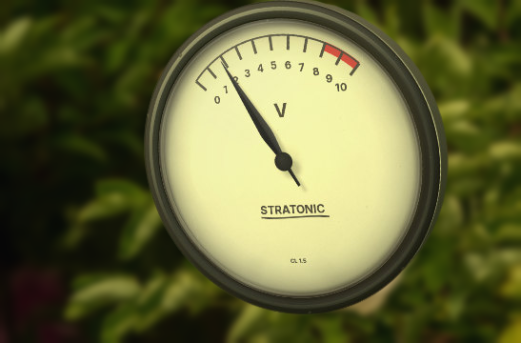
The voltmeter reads 2 V
